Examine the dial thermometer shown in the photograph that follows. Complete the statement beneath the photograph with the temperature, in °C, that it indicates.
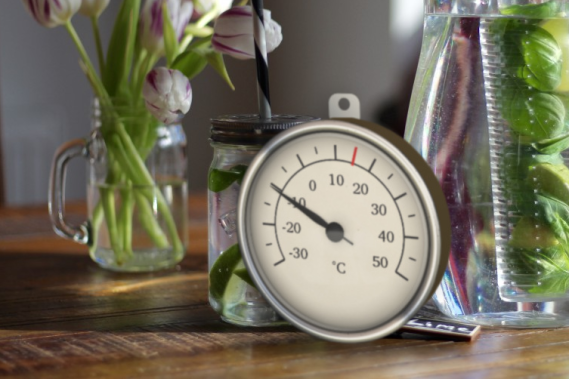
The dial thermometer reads -10 °C
